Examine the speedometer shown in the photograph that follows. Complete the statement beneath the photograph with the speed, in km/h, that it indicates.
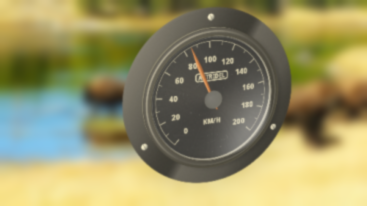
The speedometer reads 85 km/h
